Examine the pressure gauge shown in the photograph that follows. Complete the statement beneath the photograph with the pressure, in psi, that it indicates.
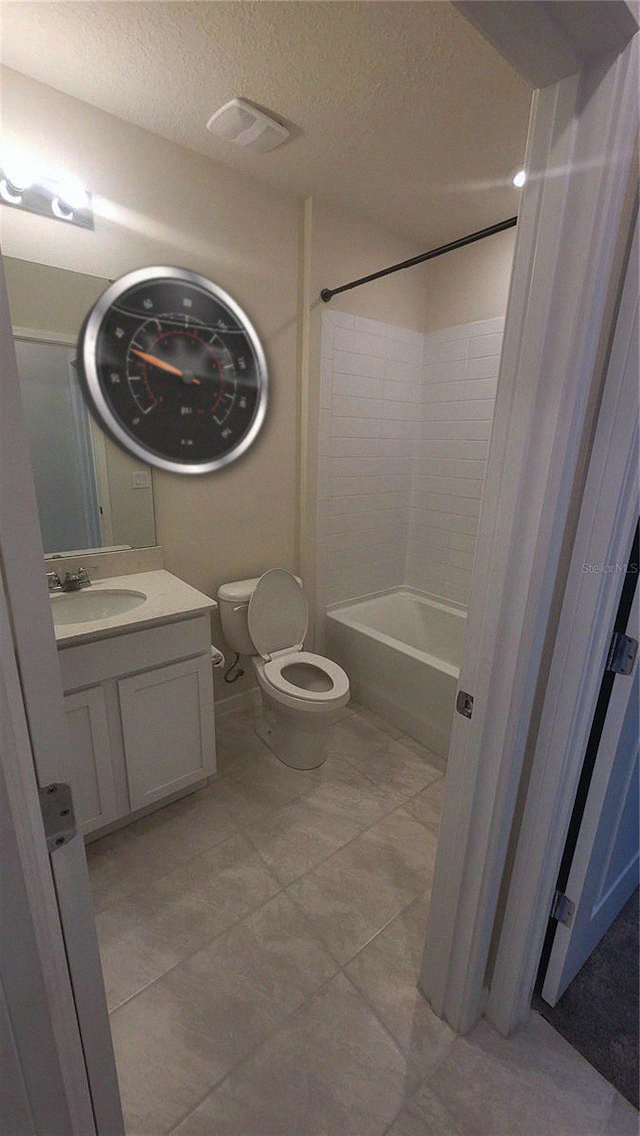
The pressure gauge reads 35 psi
